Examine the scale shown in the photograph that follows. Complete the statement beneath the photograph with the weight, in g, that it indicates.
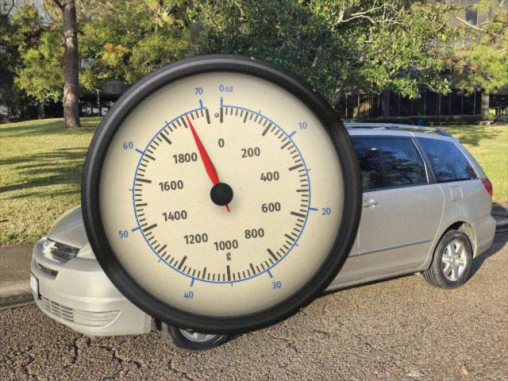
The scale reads 1920 g
